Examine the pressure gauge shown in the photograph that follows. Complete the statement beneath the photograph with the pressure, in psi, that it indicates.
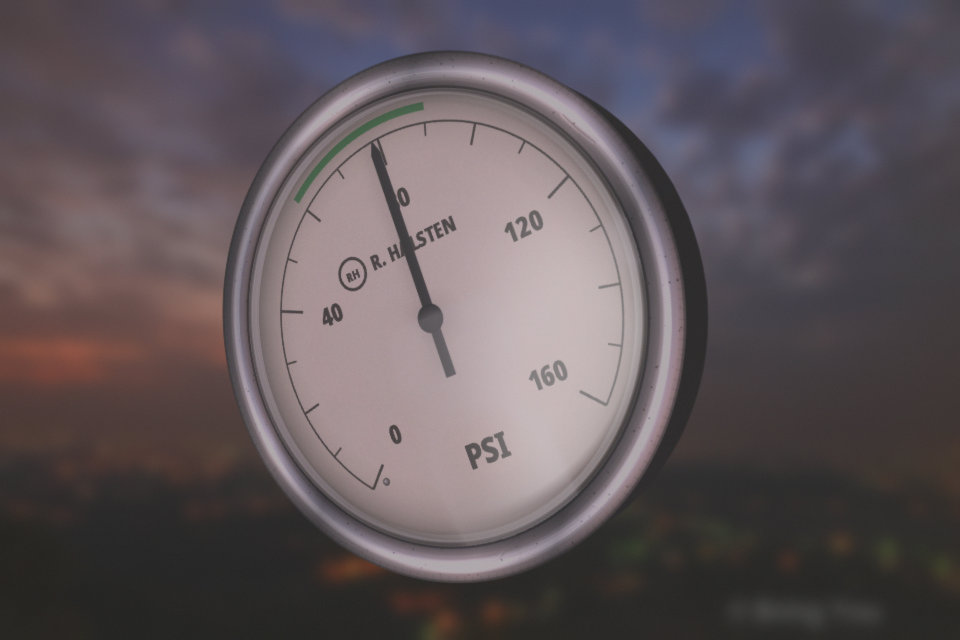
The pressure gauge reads 80 psi
